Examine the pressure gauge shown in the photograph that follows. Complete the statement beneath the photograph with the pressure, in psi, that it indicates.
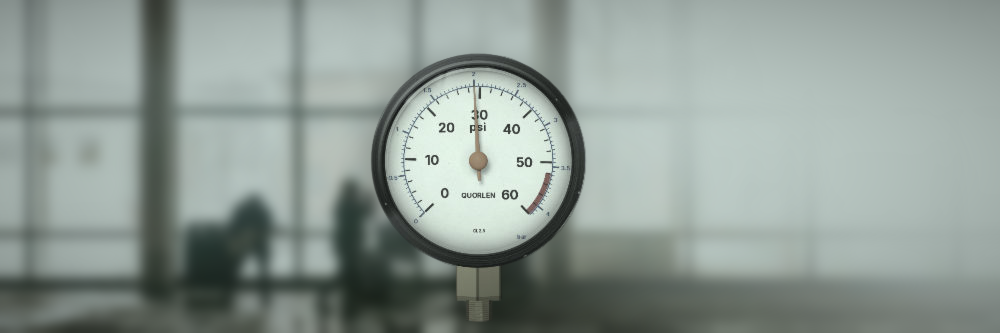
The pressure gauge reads 29 psi
